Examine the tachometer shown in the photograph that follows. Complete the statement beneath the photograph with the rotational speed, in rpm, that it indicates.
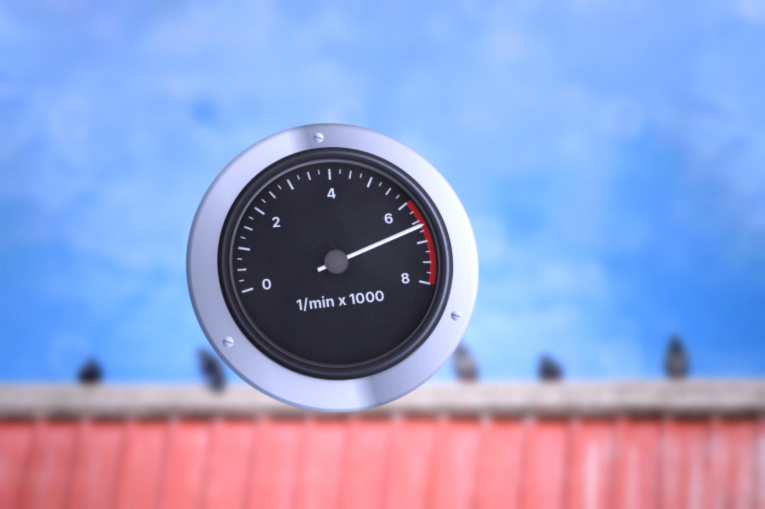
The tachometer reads 6625 rpm
